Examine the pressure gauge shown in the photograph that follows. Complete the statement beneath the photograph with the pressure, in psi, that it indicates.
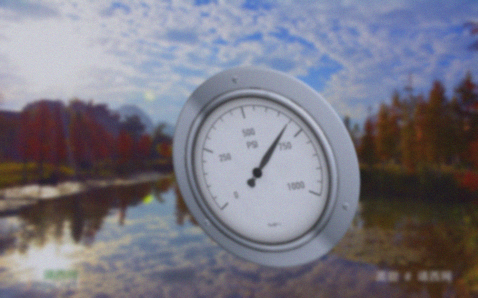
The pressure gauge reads 700 psi
